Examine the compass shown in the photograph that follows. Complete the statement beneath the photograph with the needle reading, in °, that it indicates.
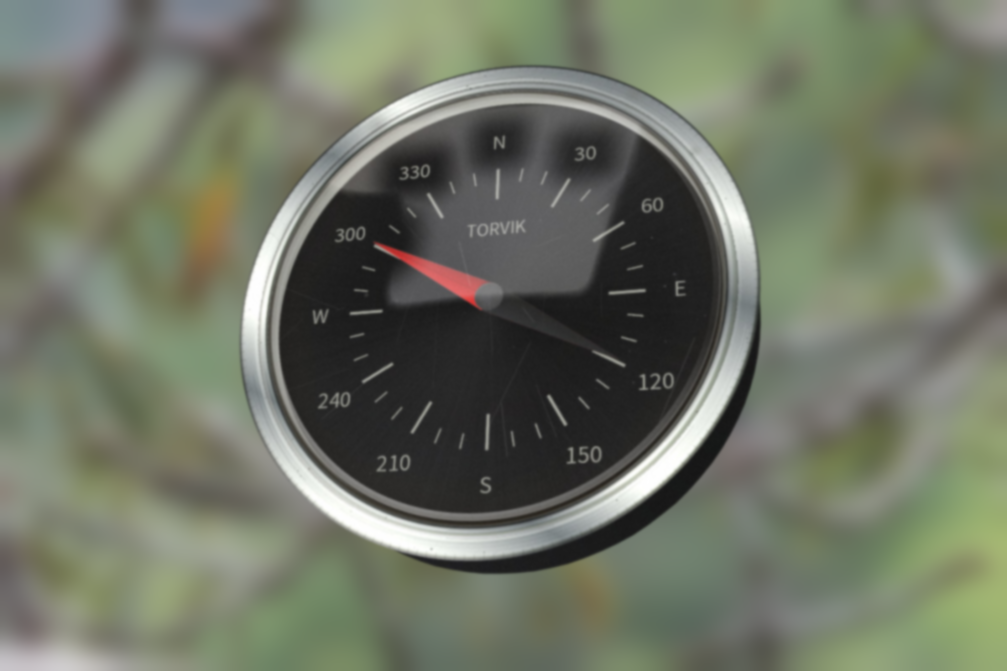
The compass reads 300 °
